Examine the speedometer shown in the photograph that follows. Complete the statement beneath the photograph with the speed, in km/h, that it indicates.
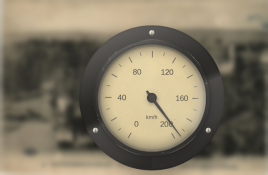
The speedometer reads 195 km/h
